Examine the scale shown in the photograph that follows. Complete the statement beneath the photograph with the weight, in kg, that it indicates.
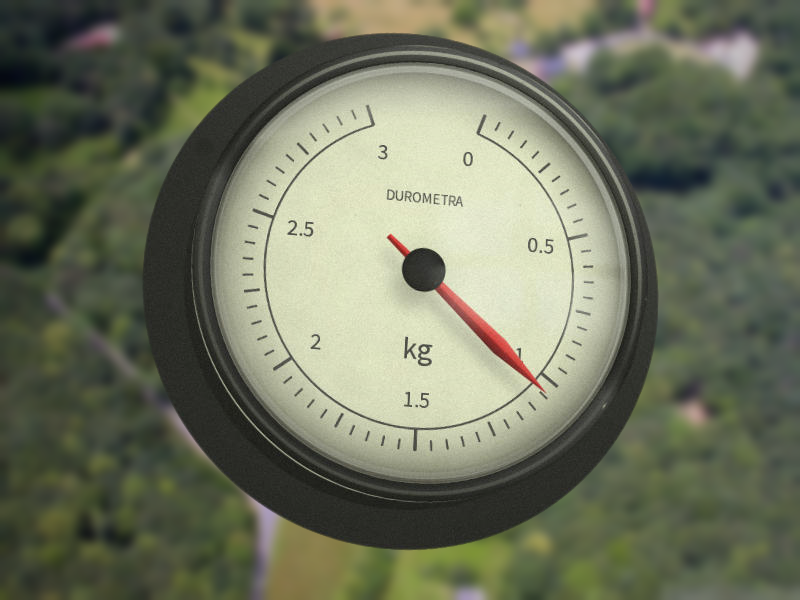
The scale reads 1.05 kg
